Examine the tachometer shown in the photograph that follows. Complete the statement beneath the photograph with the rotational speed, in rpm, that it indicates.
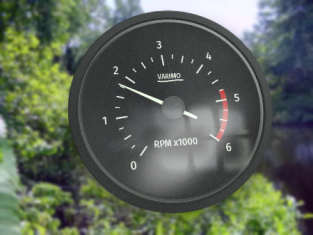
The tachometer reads 1750 rpm
